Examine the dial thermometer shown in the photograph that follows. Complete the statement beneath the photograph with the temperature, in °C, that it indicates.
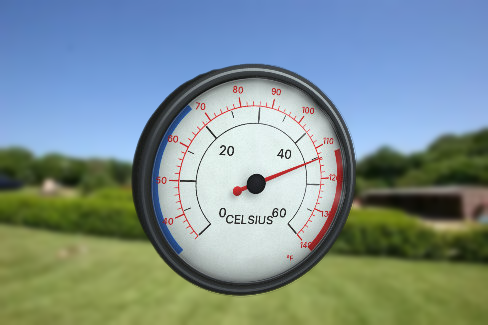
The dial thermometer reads 45 °C
